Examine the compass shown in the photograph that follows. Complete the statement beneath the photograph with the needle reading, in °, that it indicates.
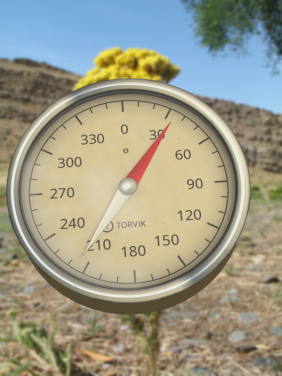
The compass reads 35 °
